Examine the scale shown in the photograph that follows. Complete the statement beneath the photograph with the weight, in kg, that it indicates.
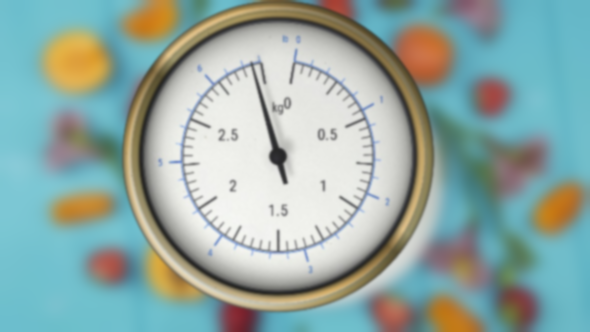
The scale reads 2.95 kg
